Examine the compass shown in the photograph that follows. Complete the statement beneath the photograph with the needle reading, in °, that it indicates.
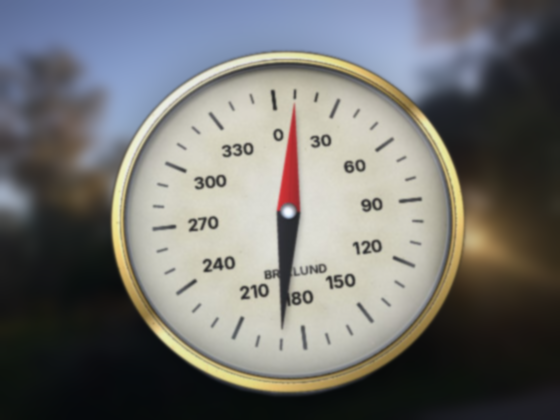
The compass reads 10 °
